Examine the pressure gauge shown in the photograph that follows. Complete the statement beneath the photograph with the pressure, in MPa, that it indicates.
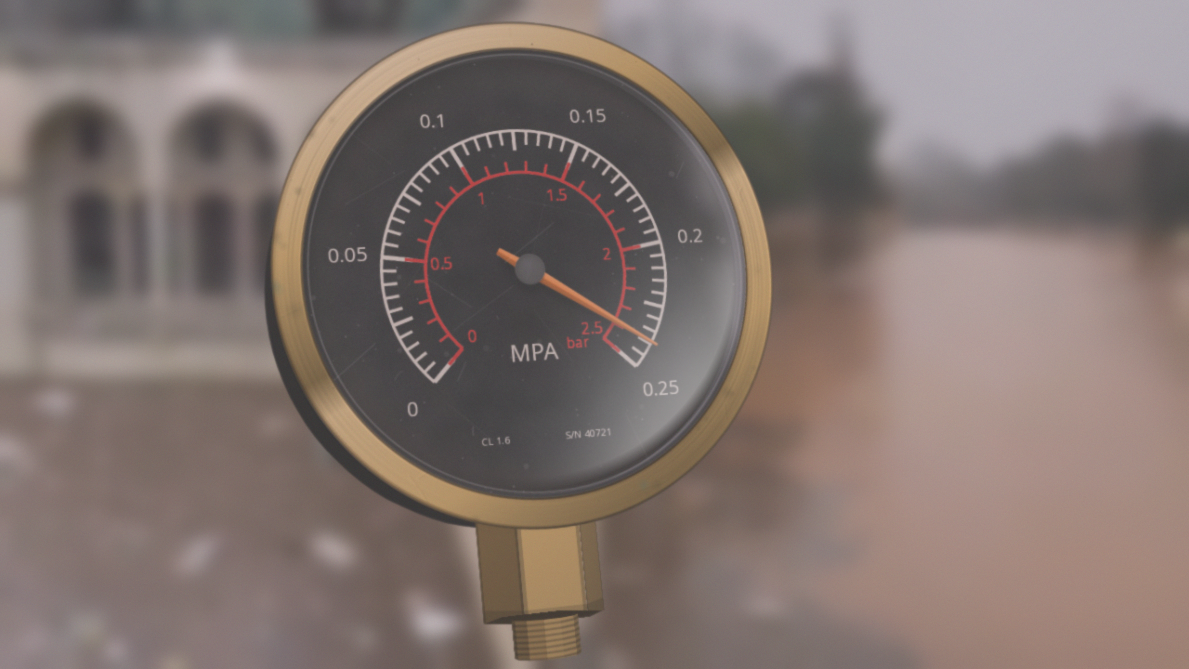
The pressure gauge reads 0.24 MPa
